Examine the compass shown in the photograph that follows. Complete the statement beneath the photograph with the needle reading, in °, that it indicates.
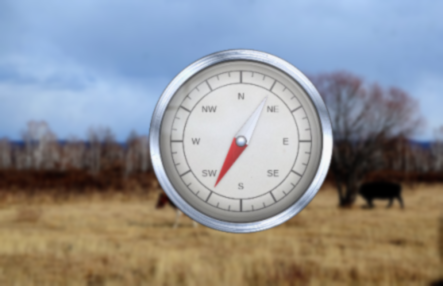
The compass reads 210 °
